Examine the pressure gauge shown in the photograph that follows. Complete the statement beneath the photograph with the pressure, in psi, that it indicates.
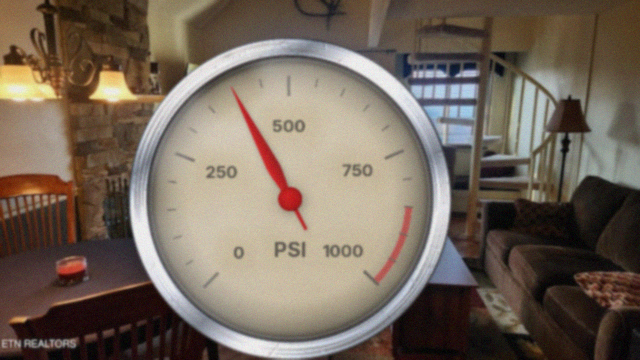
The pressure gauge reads 400 psi
